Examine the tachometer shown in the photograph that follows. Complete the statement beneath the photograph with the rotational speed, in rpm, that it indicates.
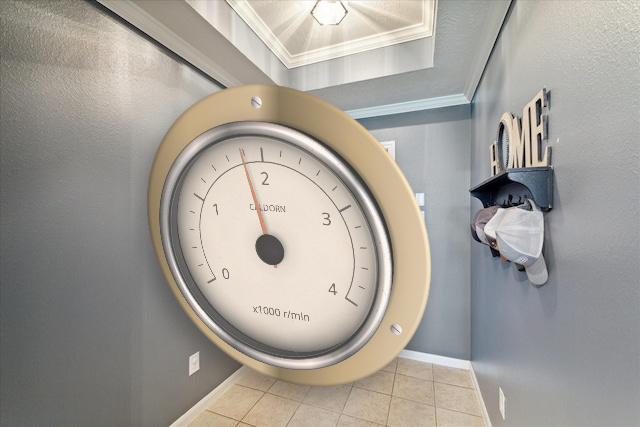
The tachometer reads 1800 rpm
